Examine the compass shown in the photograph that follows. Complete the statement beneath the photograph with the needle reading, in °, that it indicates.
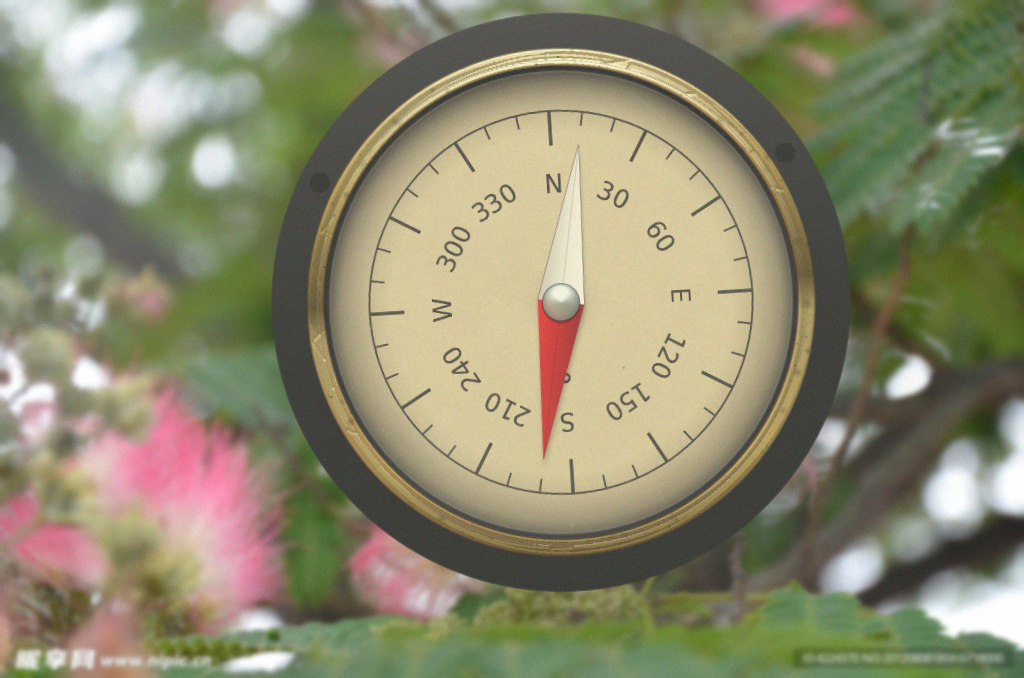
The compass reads 190 °
